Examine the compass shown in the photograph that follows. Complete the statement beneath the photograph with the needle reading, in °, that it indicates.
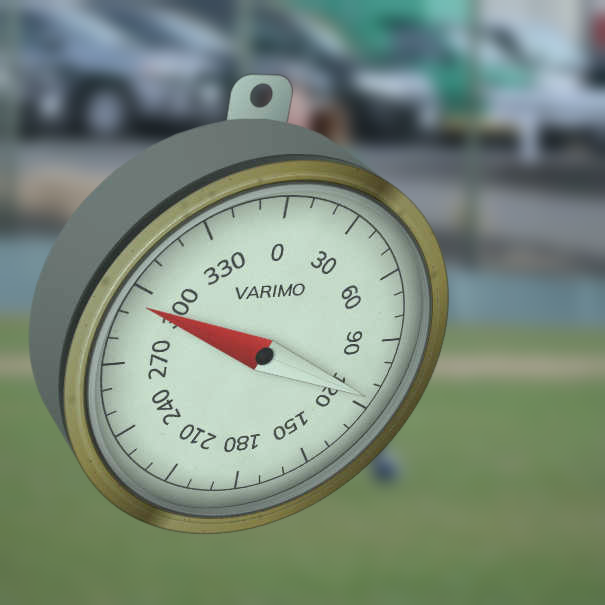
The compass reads 295 °
